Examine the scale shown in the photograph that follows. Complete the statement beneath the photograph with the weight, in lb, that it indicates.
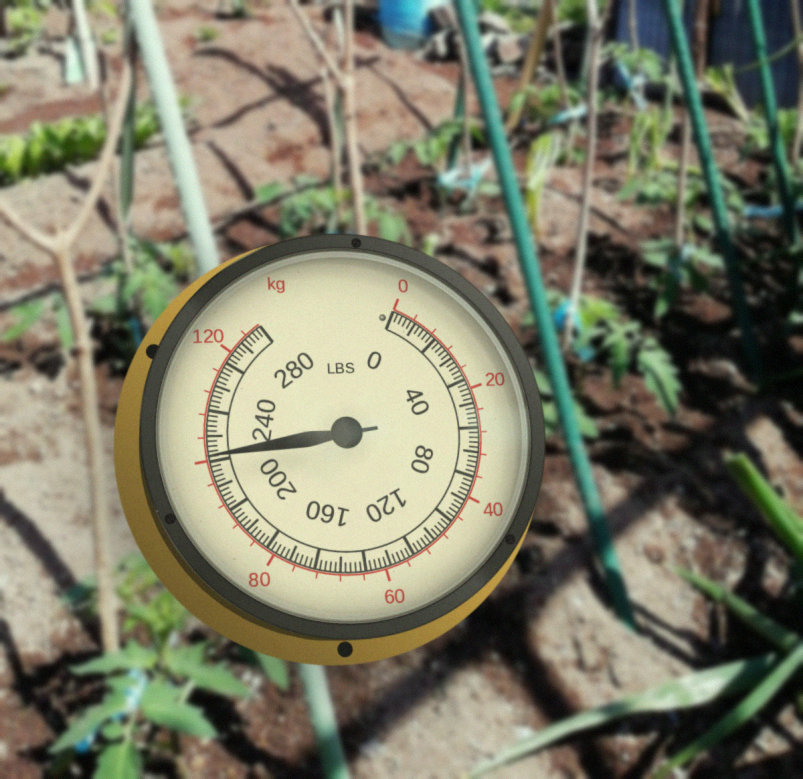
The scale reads 222 lb
